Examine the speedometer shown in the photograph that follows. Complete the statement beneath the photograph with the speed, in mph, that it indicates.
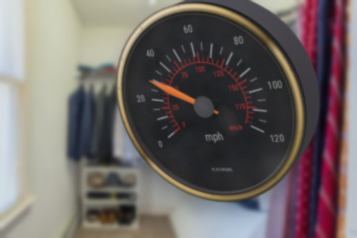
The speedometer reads 30 mph
